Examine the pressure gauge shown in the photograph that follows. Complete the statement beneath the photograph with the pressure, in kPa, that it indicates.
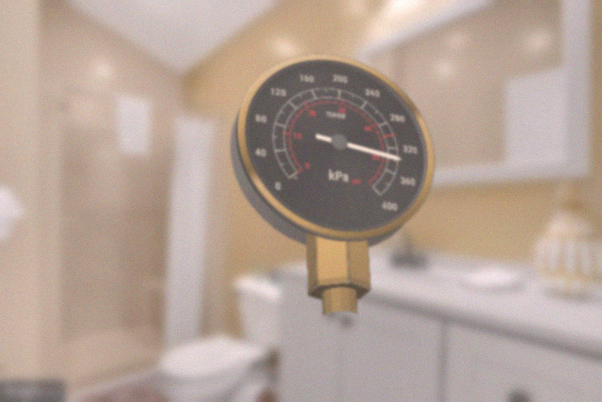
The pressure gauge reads 340 kPa
